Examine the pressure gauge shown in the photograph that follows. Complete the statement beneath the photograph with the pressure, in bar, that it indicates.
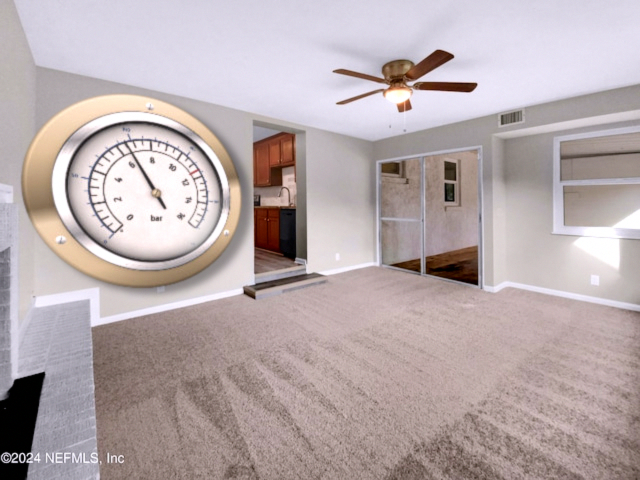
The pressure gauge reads 6.5 bar
